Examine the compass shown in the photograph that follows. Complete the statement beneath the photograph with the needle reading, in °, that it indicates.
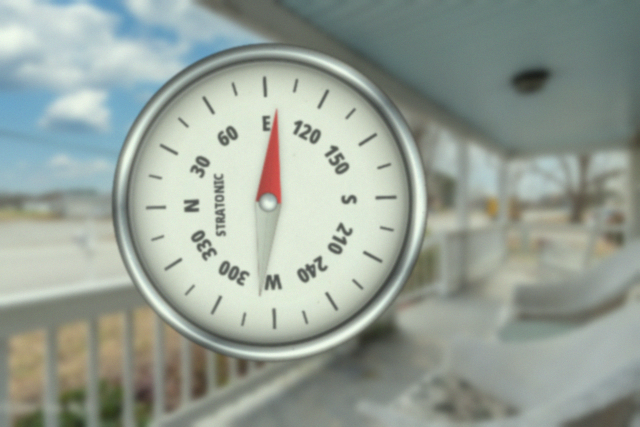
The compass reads 97.5 °
